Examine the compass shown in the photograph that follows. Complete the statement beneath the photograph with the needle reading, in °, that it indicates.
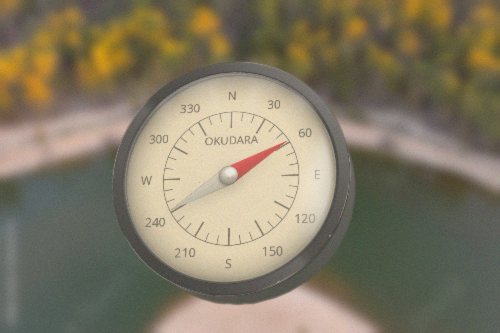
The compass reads 60 °
